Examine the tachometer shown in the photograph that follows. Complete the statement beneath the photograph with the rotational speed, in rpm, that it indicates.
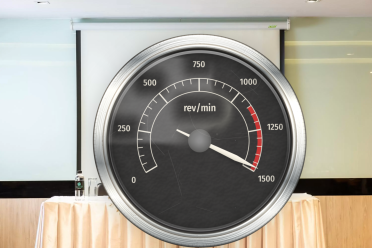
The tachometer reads 1475 rpm
